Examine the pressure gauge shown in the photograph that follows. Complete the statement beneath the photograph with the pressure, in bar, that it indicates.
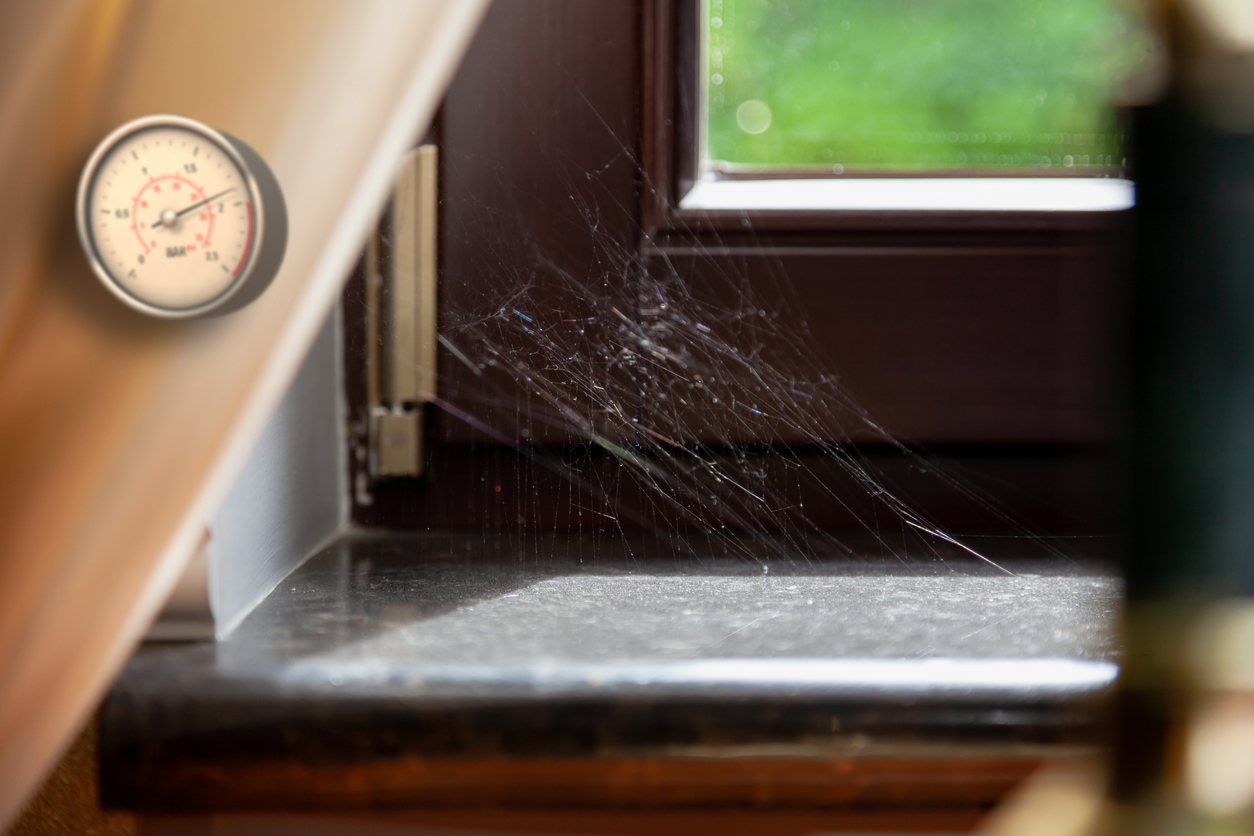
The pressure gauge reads 1.9 bar
